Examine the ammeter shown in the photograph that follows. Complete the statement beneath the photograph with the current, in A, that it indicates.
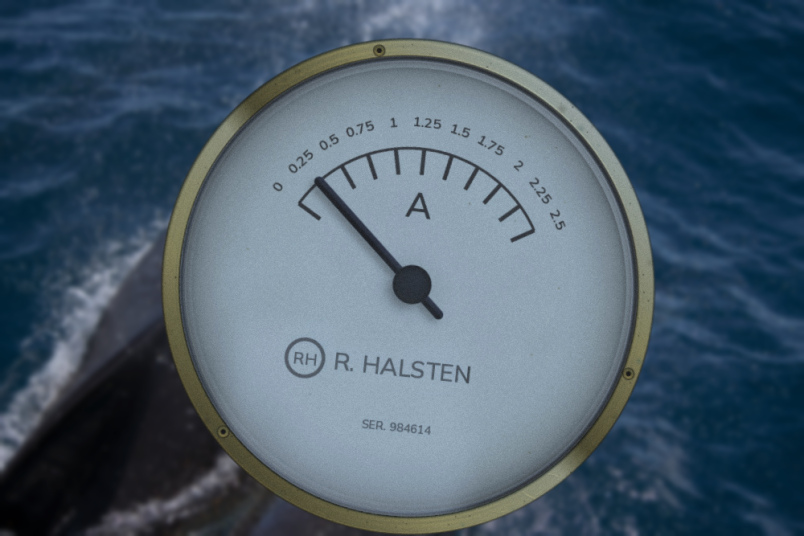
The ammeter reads 0.25 A
